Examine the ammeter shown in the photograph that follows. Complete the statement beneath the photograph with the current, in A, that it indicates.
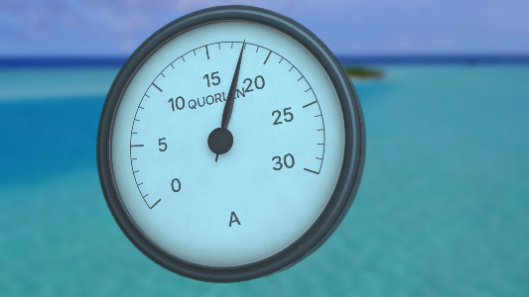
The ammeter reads 18 A
